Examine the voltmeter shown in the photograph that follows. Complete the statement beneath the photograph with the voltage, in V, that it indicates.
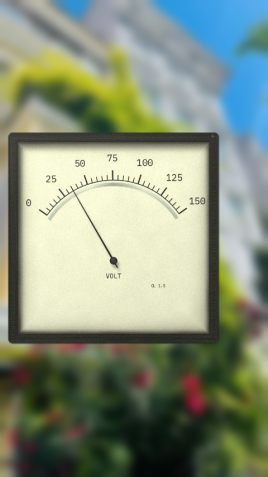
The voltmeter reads 35 V
